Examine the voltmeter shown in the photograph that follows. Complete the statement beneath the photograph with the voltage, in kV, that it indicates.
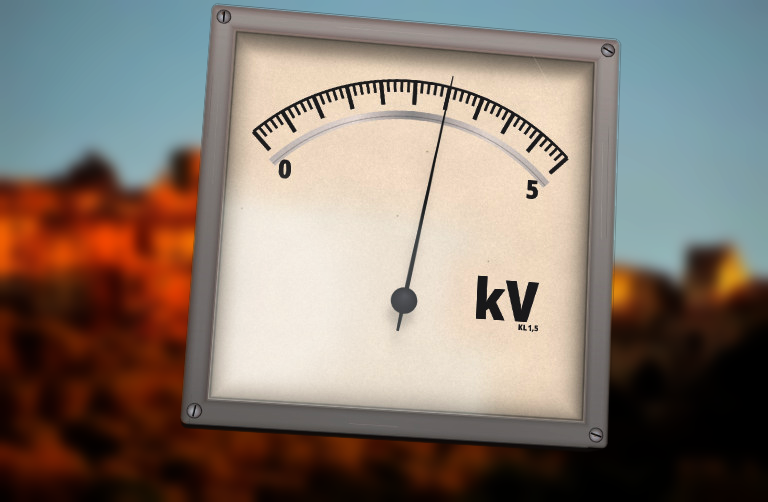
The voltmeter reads 3 kV
